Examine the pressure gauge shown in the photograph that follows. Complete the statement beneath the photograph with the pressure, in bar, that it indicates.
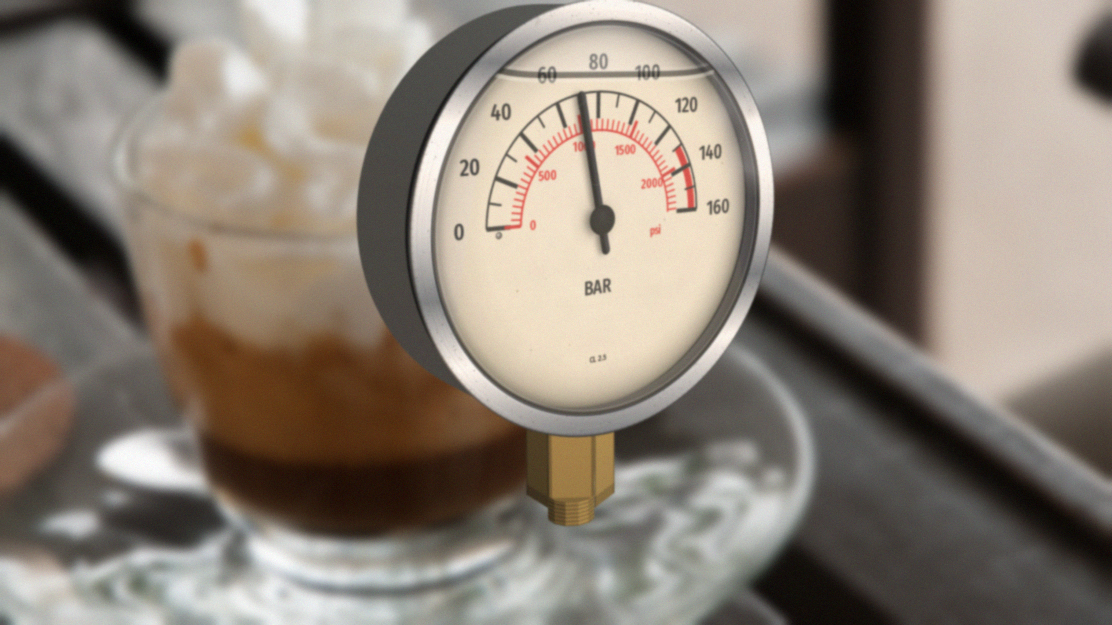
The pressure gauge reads 70 bar
